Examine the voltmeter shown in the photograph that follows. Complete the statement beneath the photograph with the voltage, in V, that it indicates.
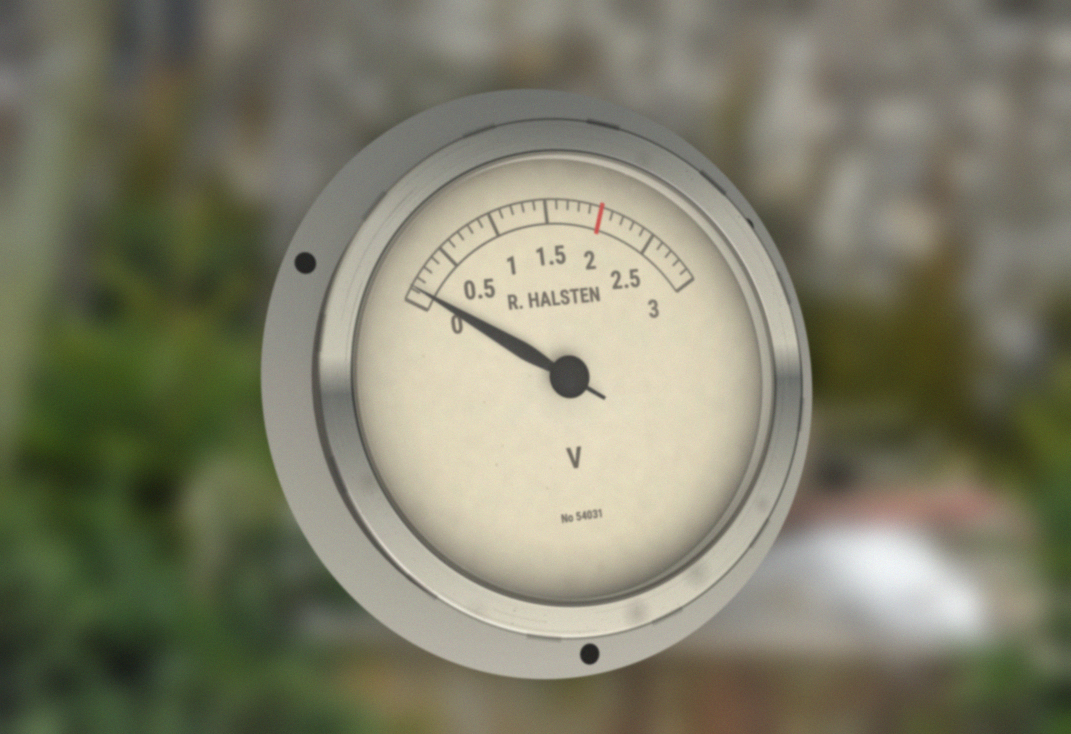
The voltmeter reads 0.1 V
